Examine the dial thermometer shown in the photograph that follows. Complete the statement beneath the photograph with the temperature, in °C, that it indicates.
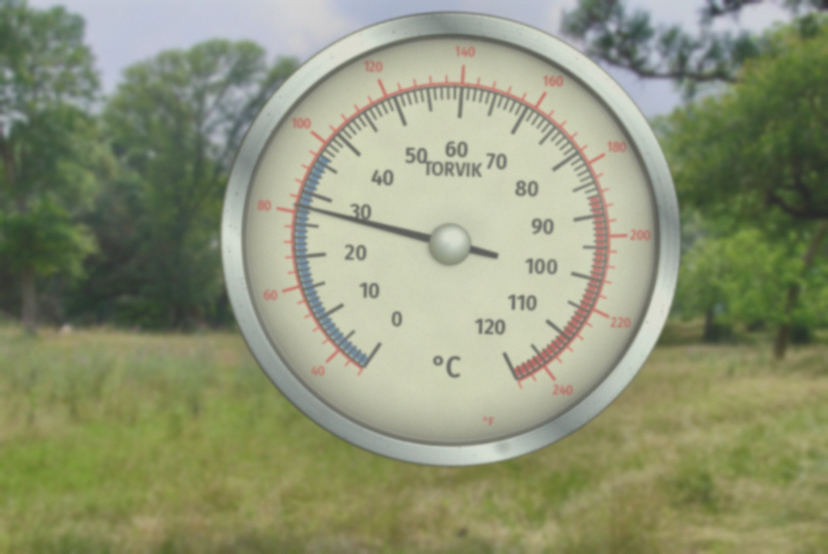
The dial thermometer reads 28 °C
